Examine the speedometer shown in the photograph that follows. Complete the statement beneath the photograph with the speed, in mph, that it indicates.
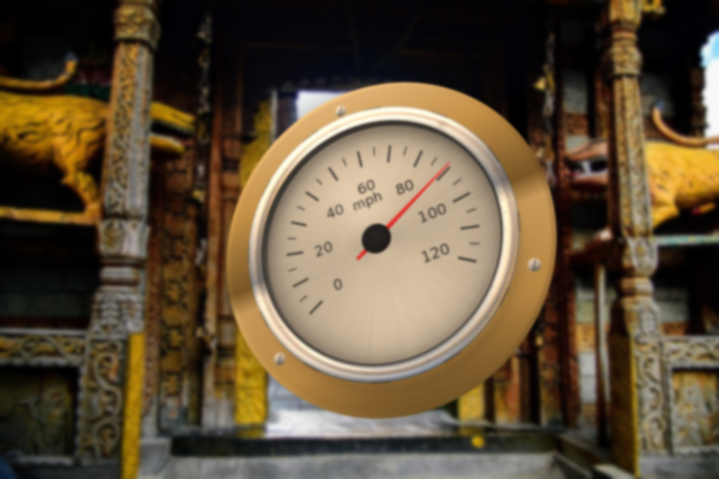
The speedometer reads 90 mph
